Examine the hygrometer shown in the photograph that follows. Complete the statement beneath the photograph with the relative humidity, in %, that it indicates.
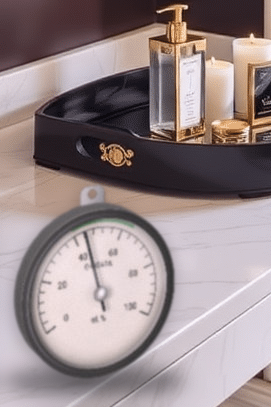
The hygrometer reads 44 %
